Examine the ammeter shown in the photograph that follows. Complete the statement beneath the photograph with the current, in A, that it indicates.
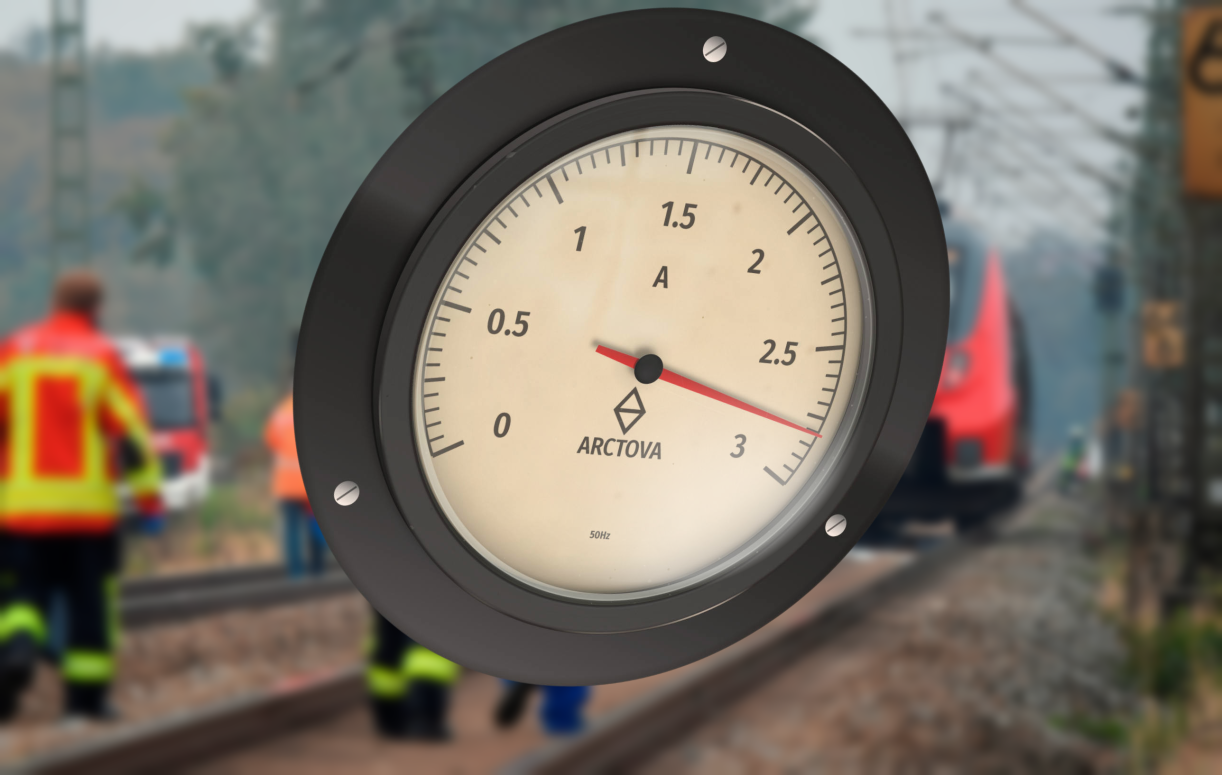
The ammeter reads 2.8 A
